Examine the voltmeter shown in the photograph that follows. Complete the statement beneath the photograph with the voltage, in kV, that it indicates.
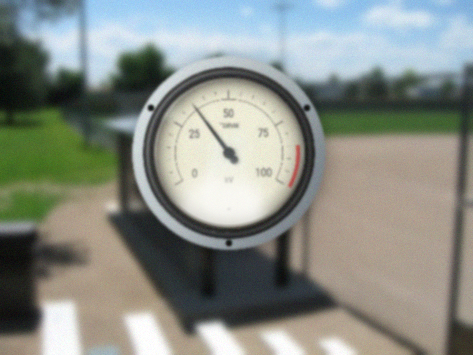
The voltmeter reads 35 kV
